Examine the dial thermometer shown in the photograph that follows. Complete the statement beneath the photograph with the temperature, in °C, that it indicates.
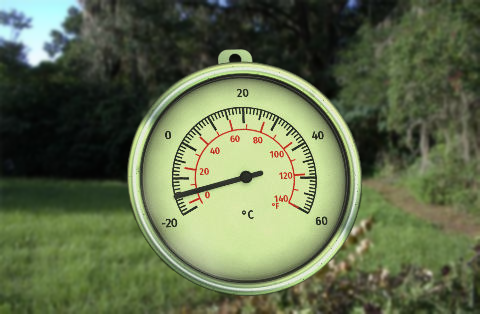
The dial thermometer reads -15 °C
